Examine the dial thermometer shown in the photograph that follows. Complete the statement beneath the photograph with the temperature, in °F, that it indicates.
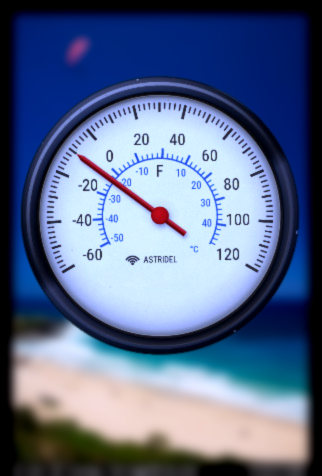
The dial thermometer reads -10 °F
